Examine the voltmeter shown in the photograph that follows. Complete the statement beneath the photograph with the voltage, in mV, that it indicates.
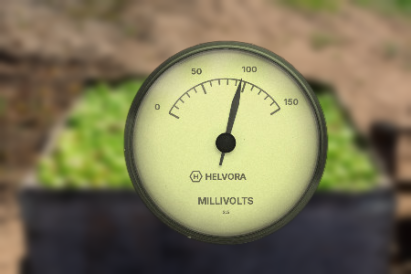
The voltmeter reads 95 mV
